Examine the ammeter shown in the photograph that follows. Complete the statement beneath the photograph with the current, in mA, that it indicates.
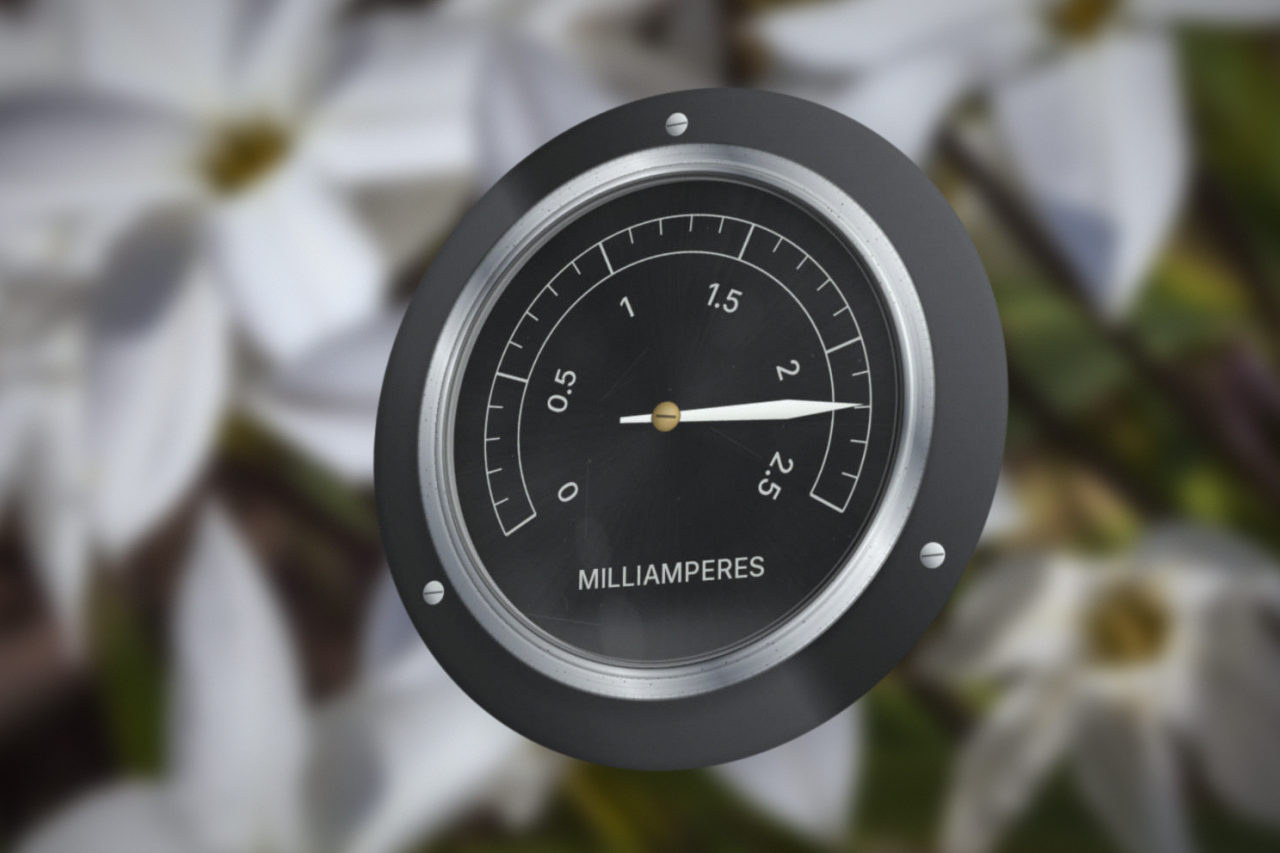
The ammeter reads 2.2 mA
